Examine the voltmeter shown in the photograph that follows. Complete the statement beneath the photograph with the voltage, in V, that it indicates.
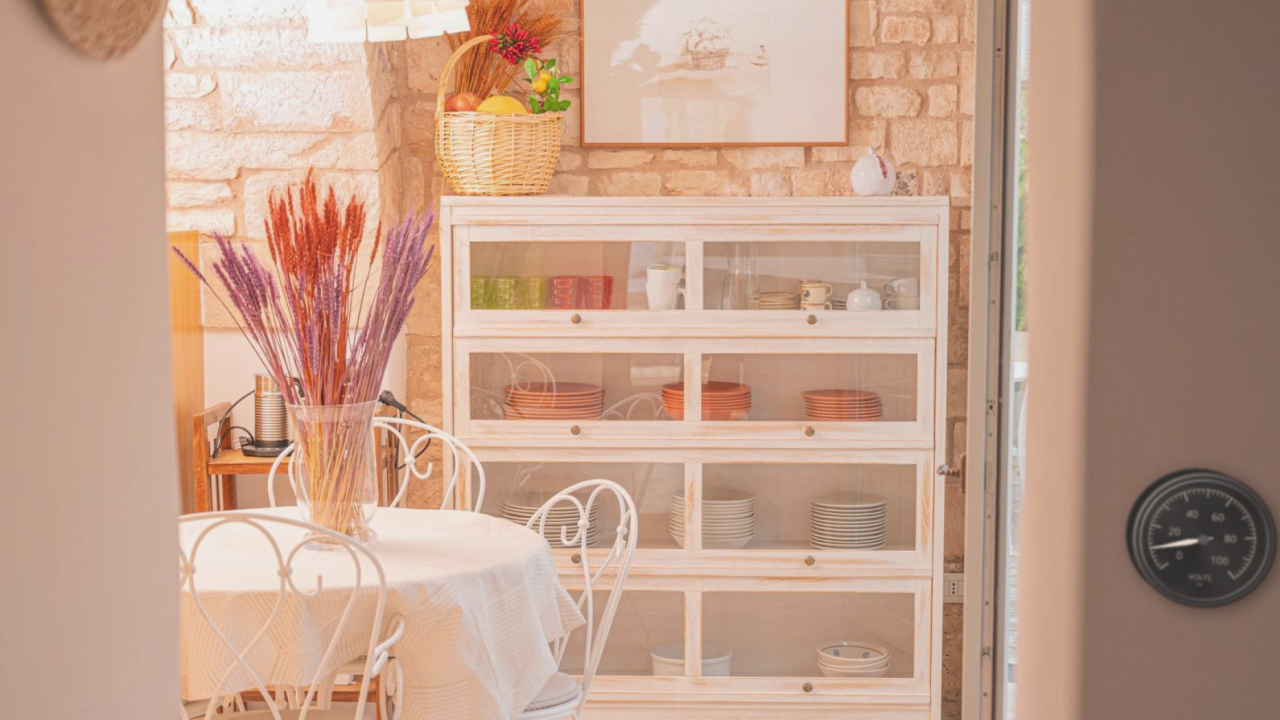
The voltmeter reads 10 V
